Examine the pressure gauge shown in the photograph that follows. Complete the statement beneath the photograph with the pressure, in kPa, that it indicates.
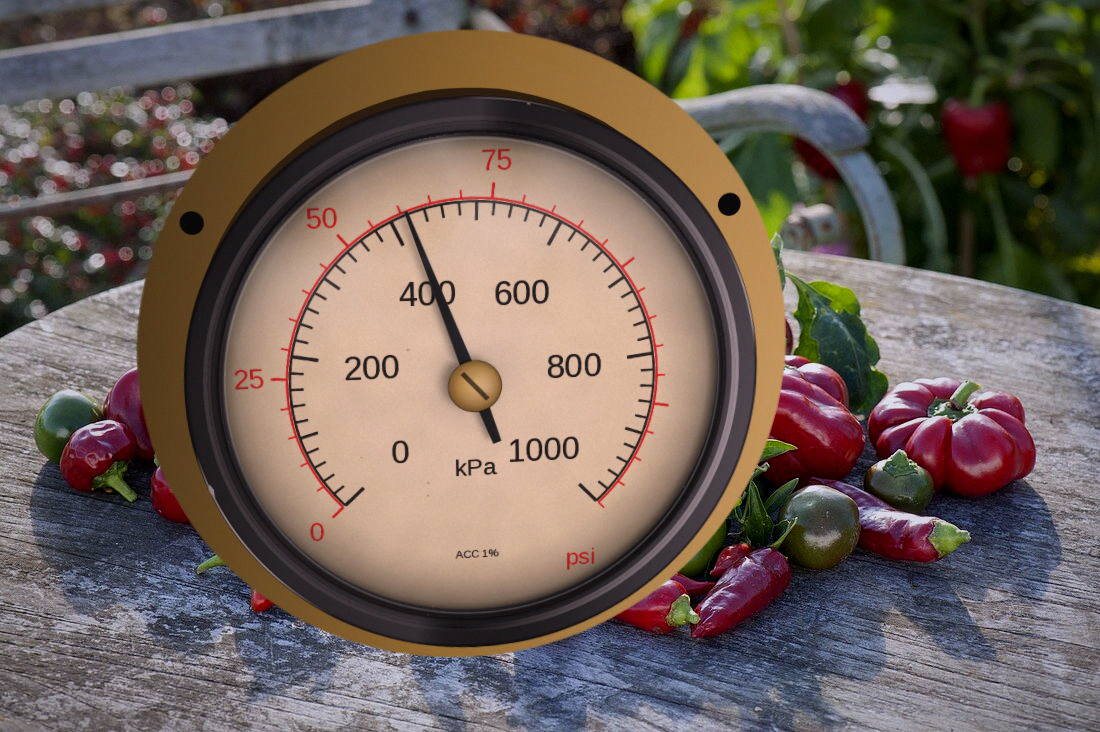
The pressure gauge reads 420 kPa
